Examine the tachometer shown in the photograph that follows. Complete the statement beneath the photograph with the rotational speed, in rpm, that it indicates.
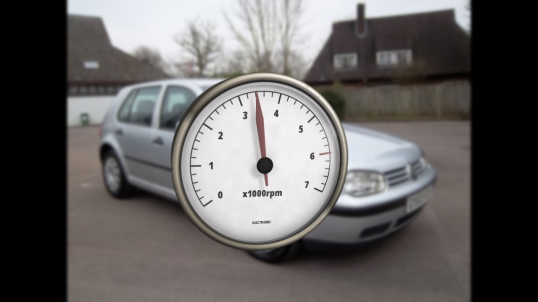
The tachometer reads 3400 rpm
